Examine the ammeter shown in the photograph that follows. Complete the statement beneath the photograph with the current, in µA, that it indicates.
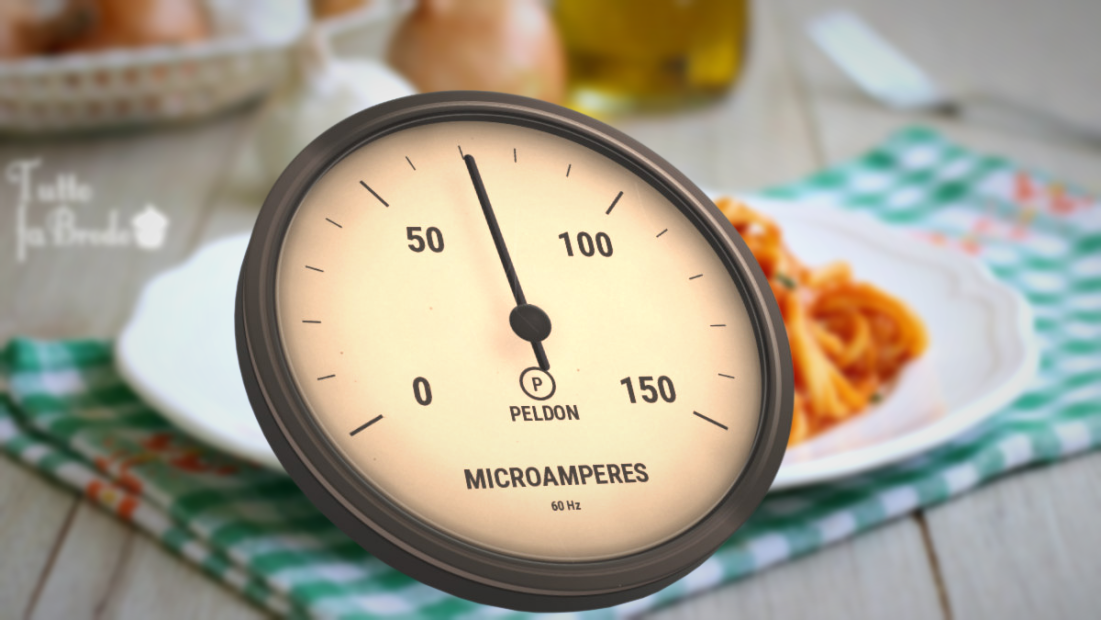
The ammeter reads 70 µA
